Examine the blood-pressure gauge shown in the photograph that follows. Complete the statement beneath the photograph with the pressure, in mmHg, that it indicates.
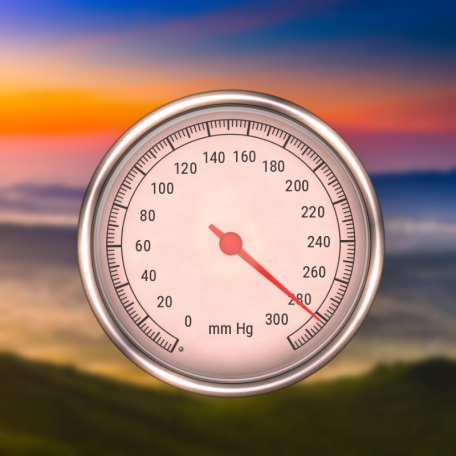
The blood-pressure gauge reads 282 mmHg
